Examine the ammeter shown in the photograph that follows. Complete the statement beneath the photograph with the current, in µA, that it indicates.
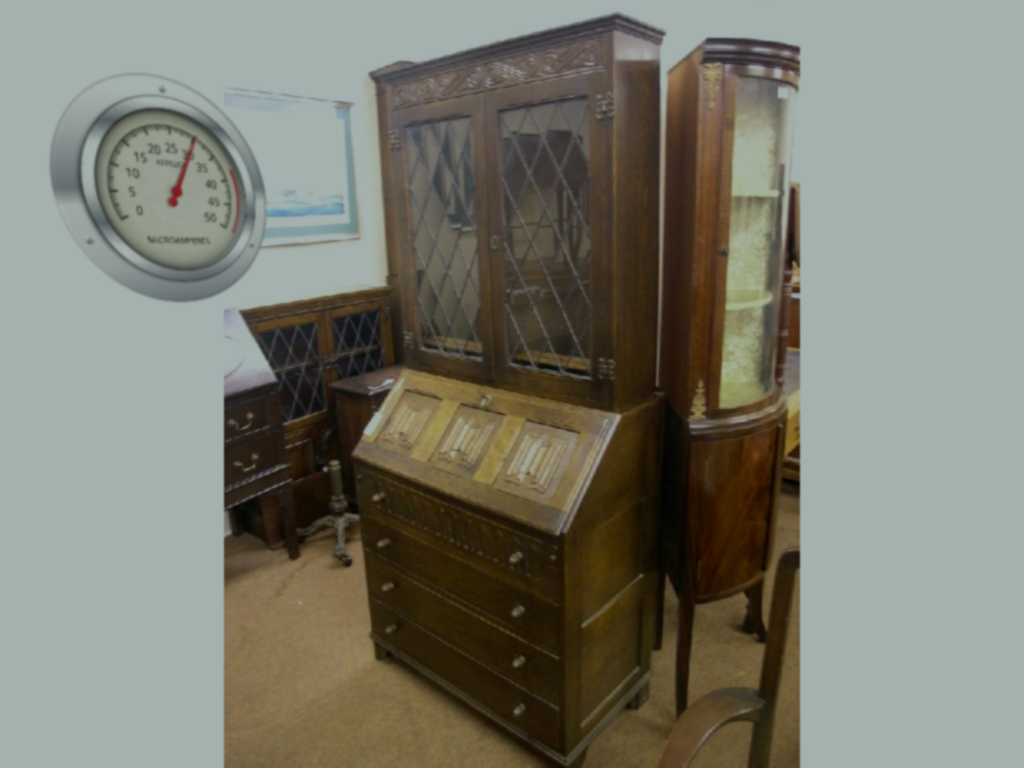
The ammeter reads 30 µA
